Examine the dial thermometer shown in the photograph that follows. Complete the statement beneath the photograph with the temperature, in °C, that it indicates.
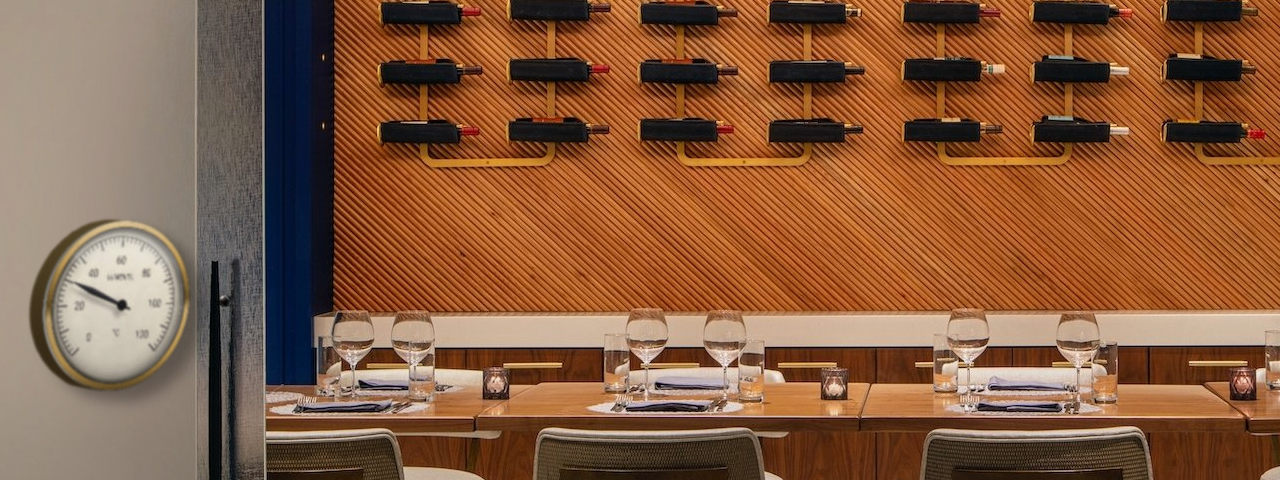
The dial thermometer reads 30 °C
